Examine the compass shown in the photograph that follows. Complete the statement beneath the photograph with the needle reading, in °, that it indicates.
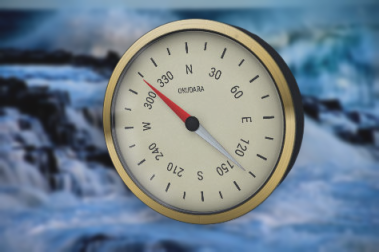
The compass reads 315 °
